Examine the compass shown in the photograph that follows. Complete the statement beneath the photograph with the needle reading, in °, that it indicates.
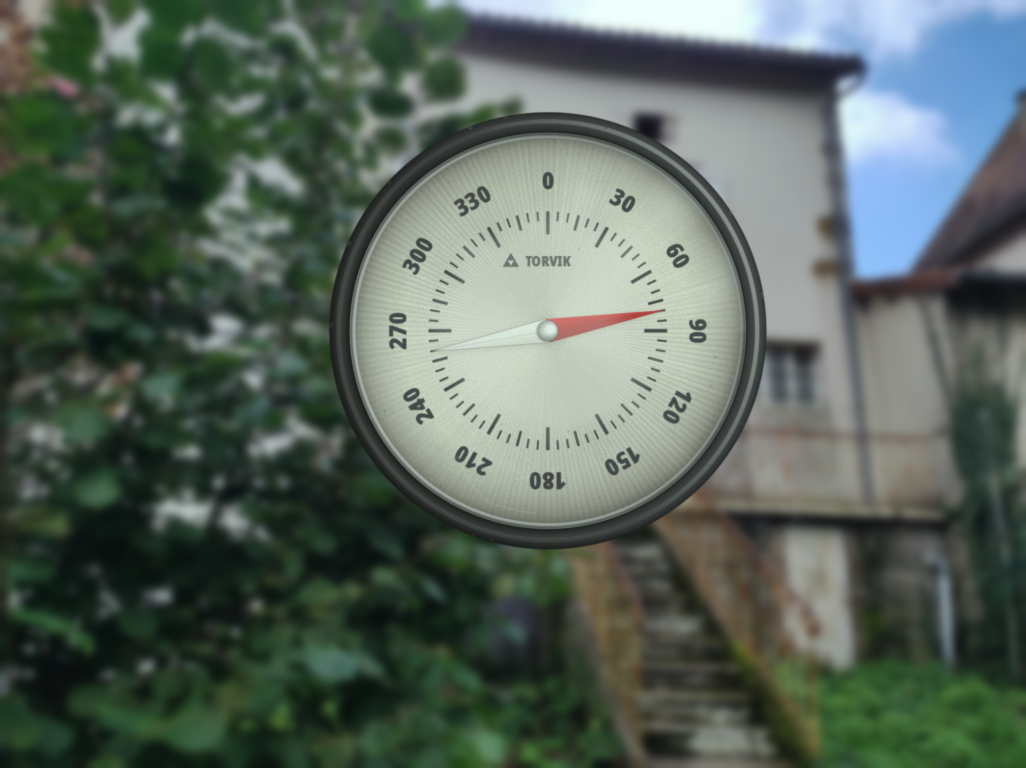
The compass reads 80 °
